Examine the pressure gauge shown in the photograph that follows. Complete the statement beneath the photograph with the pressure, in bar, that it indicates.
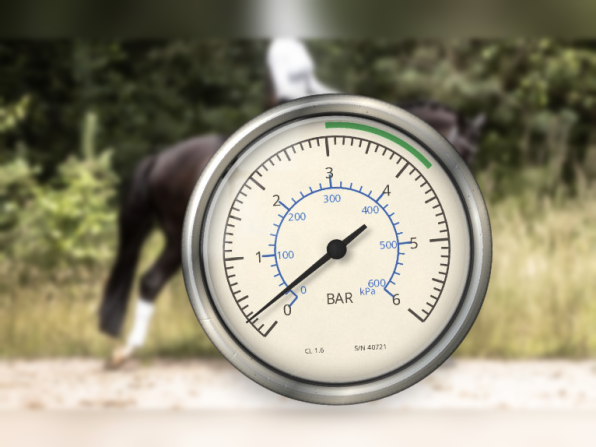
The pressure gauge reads 0.25 bar
